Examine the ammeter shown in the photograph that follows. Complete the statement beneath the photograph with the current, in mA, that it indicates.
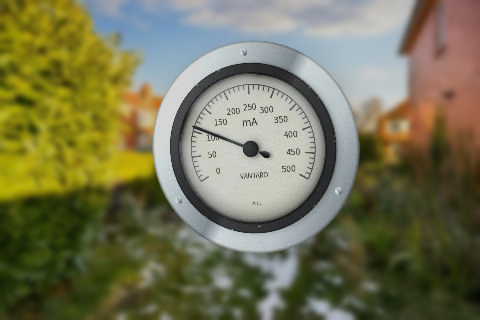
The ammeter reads 110 mA
